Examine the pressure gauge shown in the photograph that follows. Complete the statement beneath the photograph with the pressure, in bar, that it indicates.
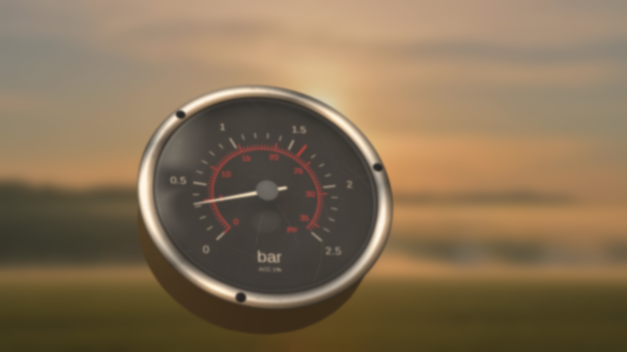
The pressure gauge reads 0.3 bar
